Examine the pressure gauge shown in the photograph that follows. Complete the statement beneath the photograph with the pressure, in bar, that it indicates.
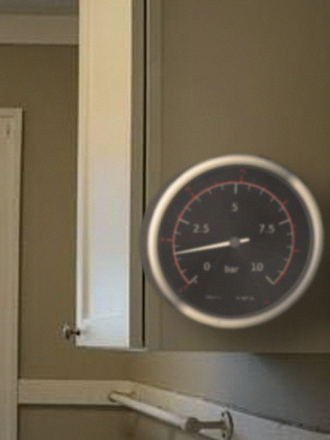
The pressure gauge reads 1.25 bar
